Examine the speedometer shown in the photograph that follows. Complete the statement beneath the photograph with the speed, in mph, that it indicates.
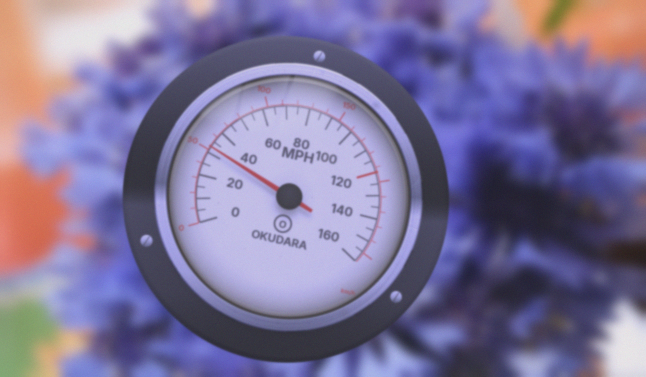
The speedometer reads 32.5 mph
